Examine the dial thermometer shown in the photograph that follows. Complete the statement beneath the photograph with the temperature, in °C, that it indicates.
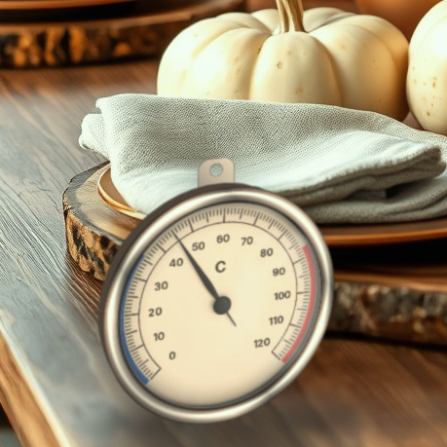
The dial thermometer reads 45 °C
